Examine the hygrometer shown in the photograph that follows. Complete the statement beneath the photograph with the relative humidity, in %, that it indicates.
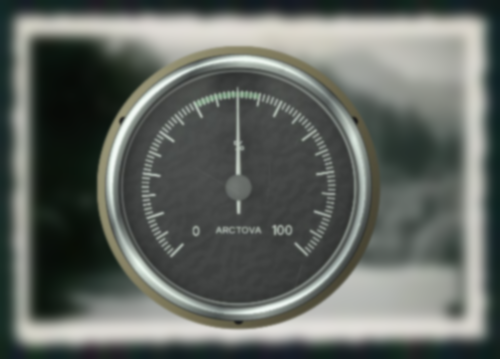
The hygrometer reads 50 %
